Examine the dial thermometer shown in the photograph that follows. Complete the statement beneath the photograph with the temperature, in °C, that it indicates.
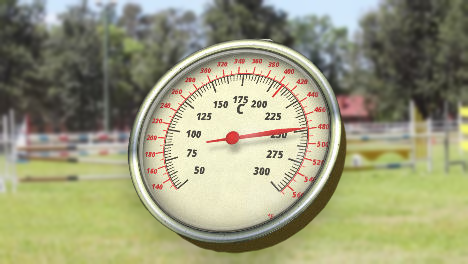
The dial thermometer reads 250 °C
